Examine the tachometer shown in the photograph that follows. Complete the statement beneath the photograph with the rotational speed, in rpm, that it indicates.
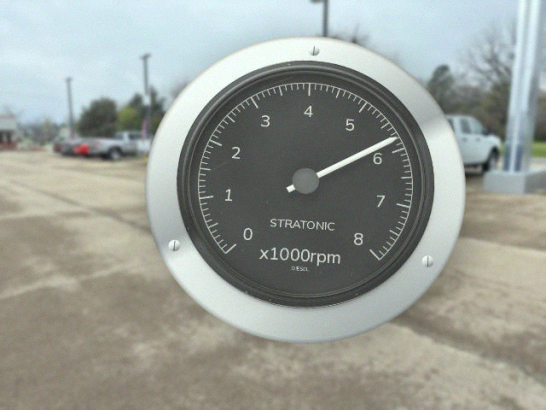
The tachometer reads 5800 rpm
